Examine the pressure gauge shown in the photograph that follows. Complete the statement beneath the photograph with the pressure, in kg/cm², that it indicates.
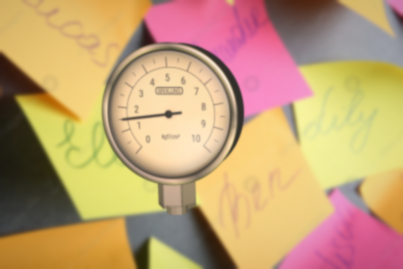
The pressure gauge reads 1.5 kg/cm²
